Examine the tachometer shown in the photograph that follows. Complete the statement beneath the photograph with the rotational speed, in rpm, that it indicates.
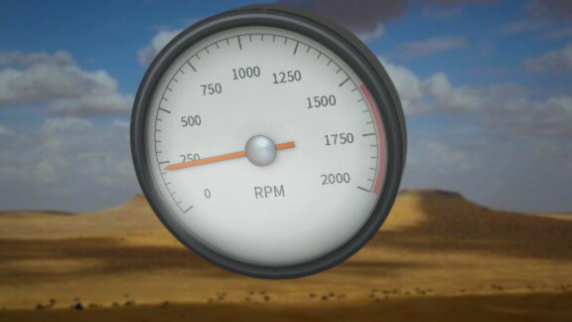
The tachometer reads 225 rpm
